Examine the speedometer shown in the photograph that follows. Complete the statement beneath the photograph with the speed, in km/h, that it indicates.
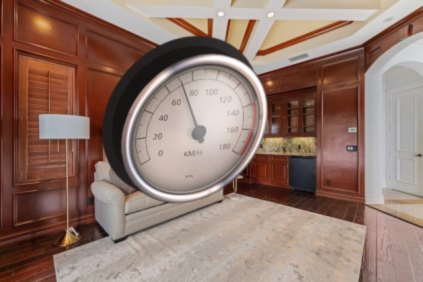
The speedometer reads 70 km/h
